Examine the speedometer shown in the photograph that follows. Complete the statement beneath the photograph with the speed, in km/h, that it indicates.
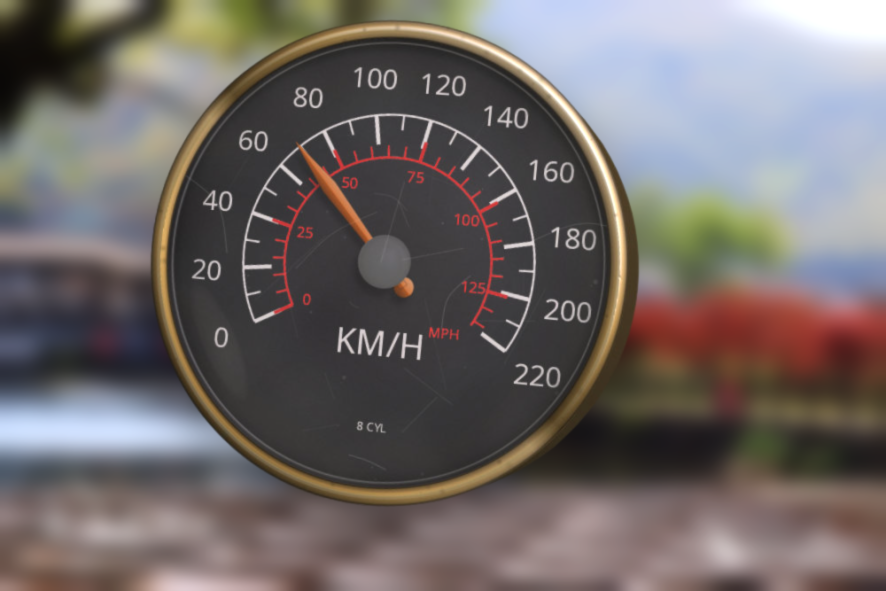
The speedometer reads 70 km/h
